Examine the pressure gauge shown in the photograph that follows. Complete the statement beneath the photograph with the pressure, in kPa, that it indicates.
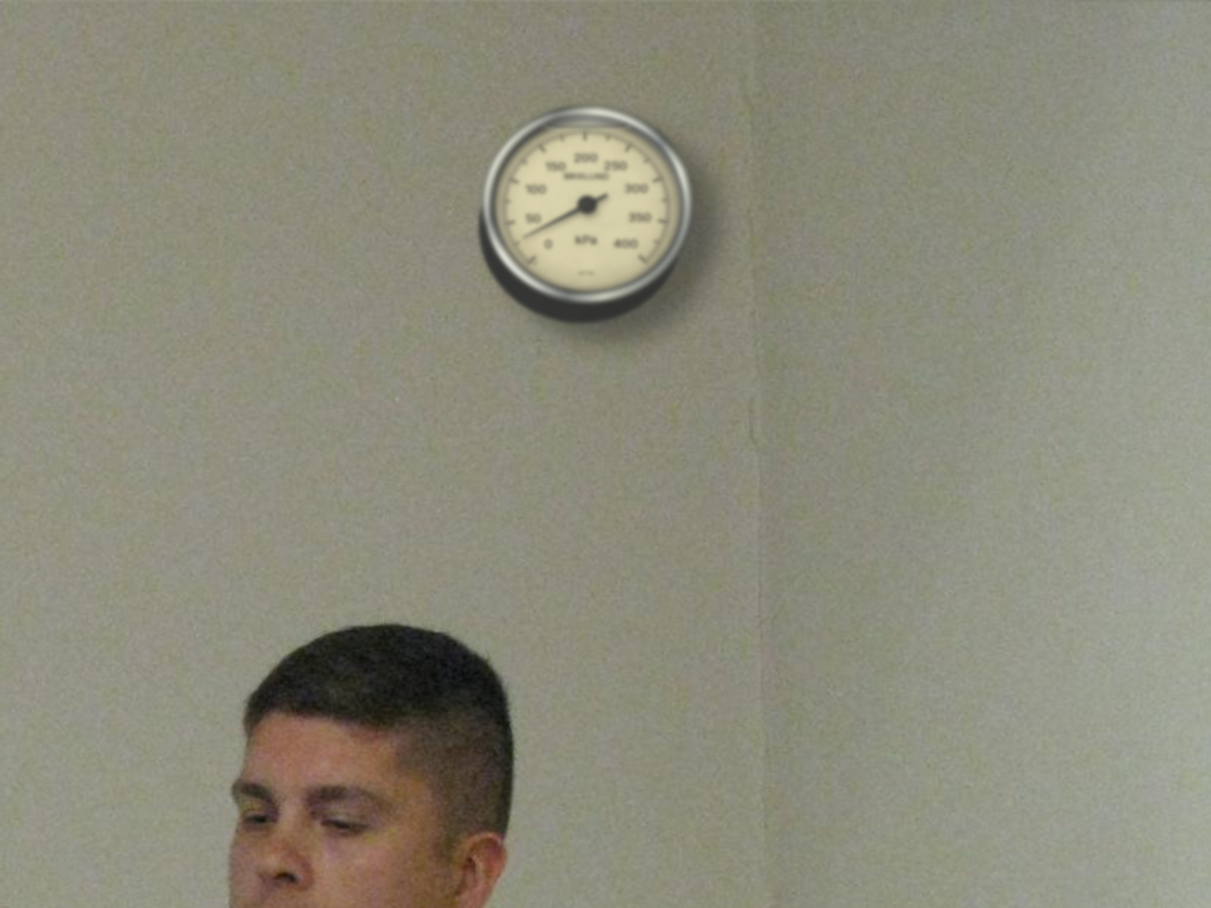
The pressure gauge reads 25 kPa
